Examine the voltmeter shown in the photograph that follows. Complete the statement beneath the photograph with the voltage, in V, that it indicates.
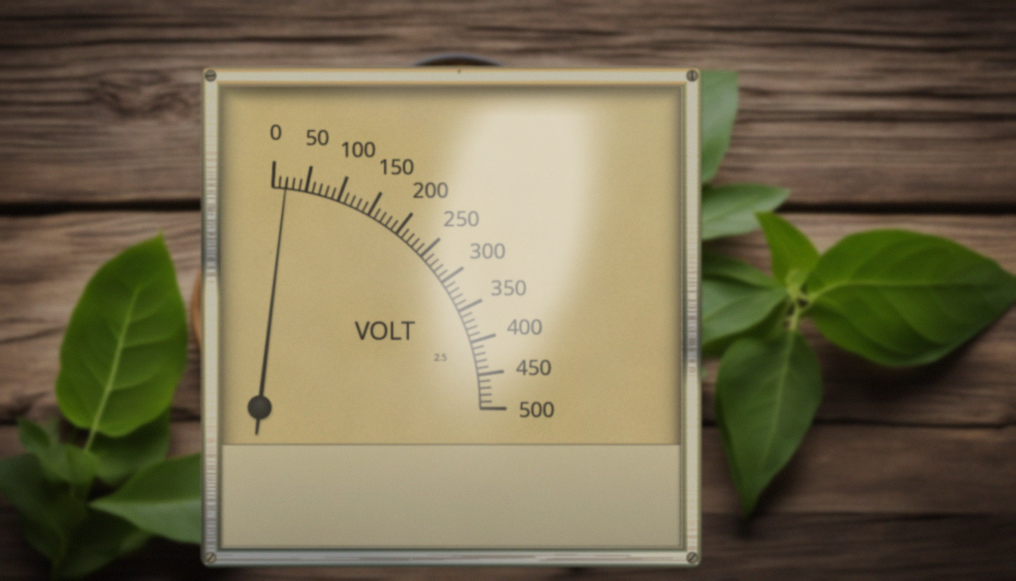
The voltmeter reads 20 V
